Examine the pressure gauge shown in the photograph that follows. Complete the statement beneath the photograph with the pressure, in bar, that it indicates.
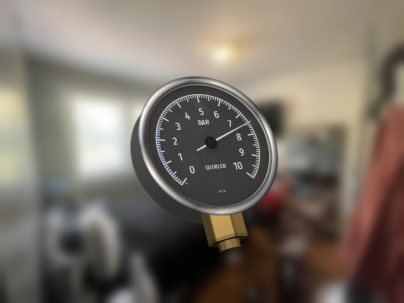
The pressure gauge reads 7.5 bar
